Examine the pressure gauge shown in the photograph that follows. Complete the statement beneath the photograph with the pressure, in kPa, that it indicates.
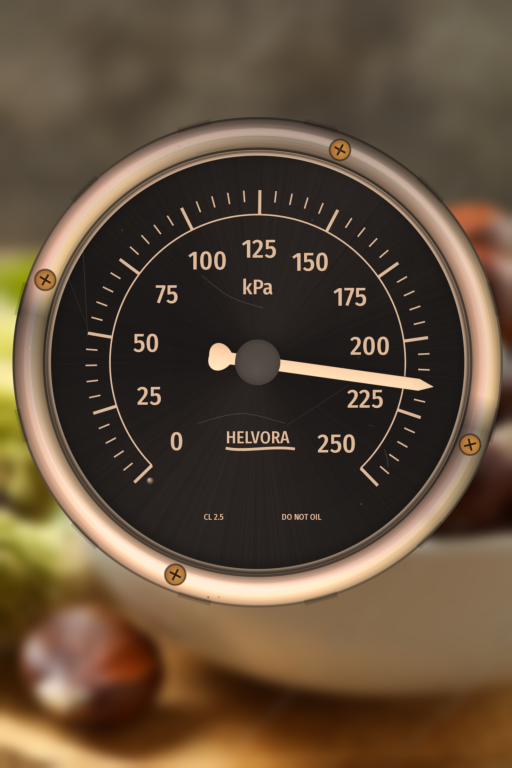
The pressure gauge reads 215 kPa
